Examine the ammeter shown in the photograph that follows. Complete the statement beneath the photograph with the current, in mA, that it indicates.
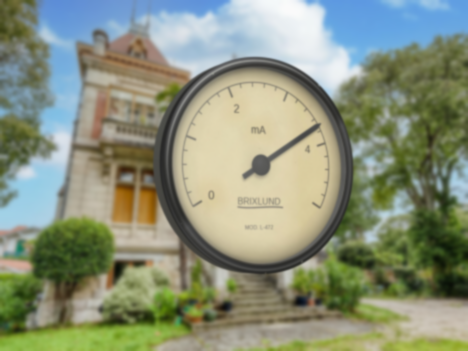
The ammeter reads 3.7 mA
